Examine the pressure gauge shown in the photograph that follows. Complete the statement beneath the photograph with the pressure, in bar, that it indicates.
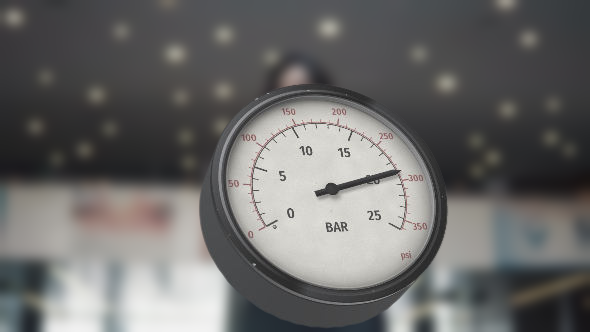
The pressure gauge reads 20 bar
